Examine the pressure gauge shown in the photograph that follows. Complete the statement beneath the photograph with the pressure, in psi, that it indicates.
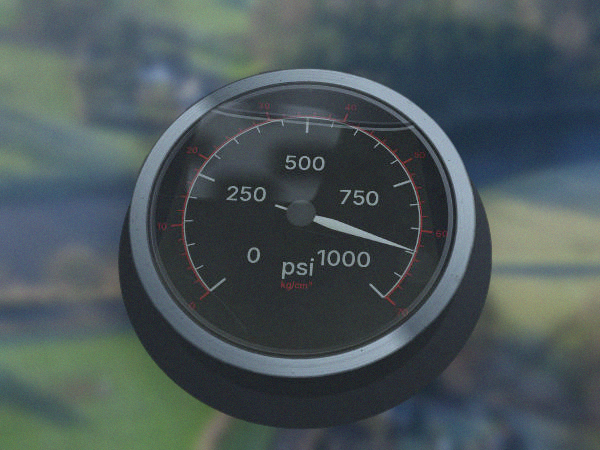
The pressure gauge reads 900 psi
